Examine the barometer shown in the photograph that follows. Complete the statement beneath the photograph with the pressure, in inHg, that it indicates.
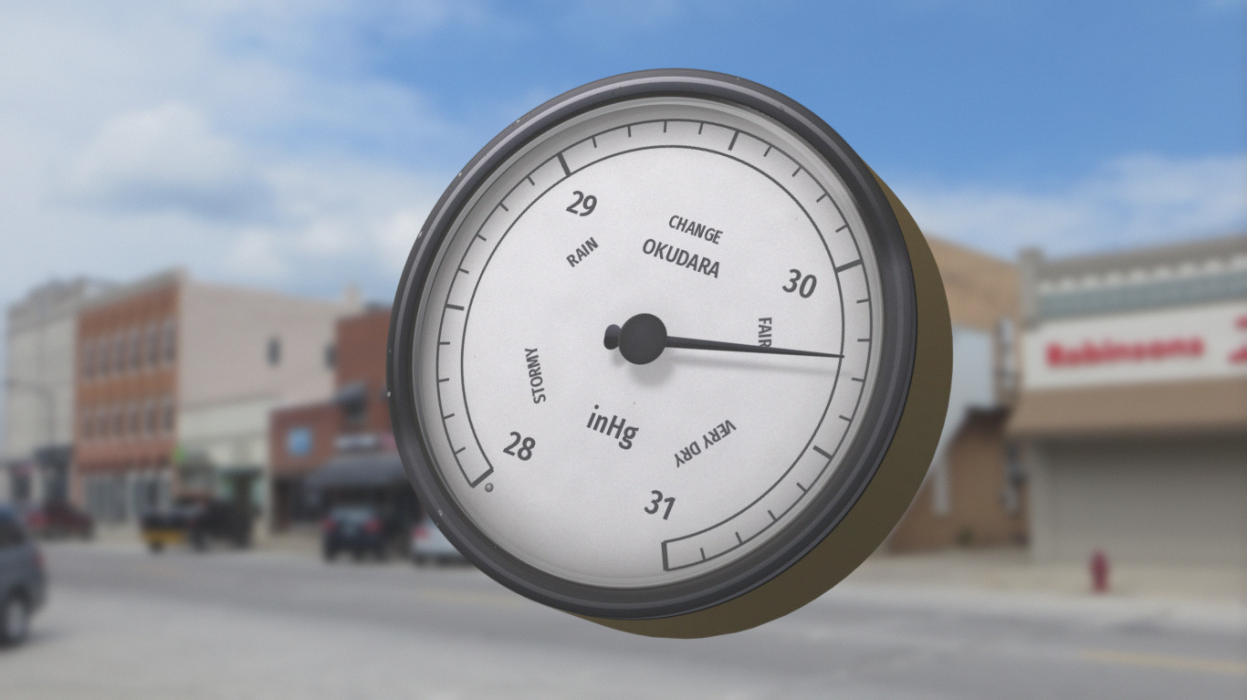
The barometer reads 30.25 inHg
